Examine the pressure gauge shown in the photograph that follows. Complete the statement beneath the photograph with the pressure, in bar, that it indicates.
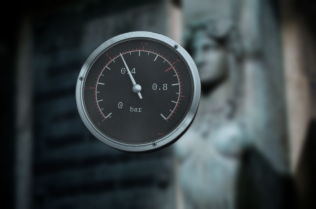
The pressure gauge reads 0.4 bar
